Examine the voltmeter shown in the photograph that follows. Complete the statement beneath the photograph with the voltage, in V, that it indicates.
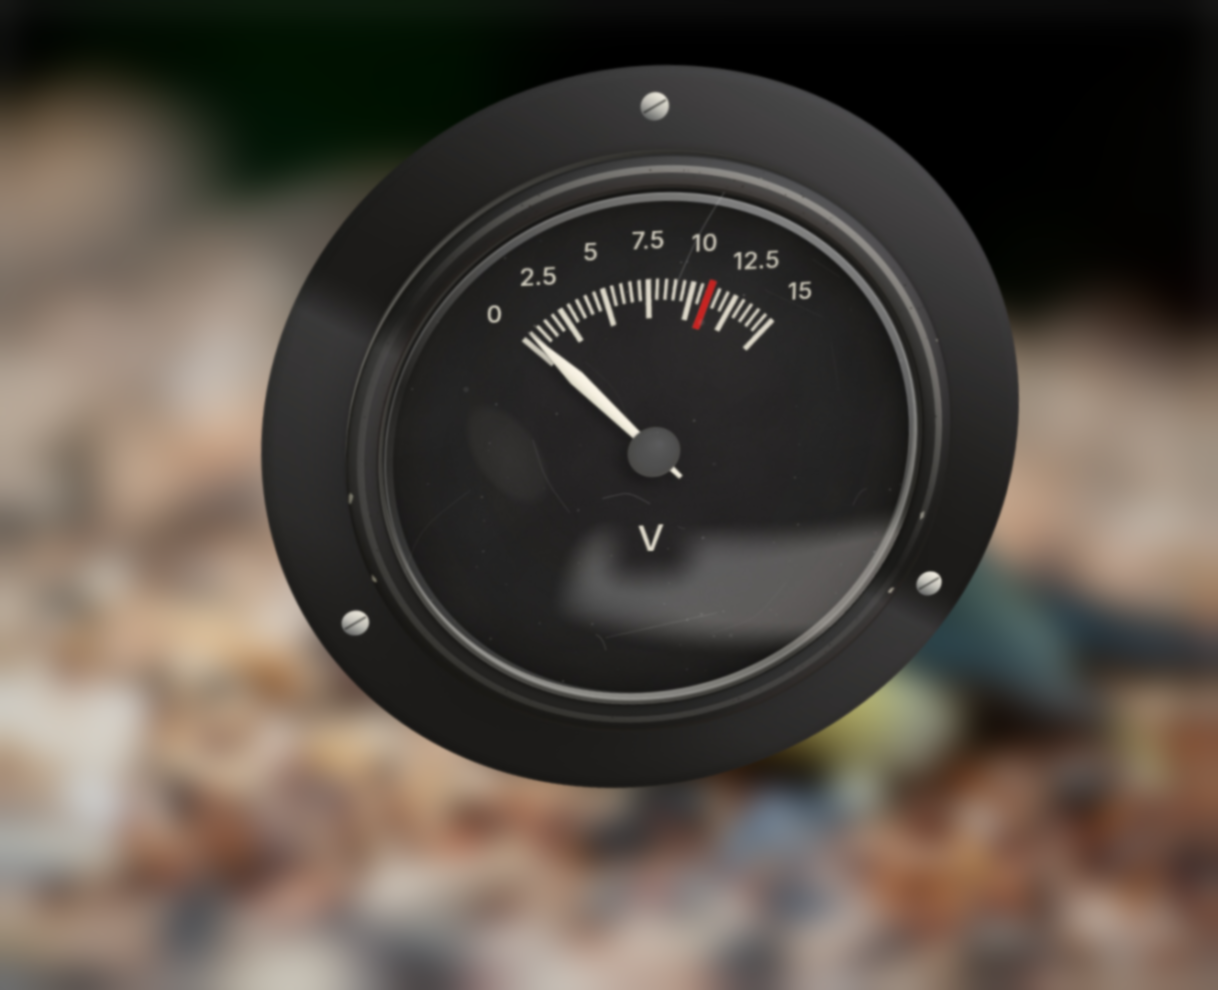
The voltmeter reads 0.5 V
